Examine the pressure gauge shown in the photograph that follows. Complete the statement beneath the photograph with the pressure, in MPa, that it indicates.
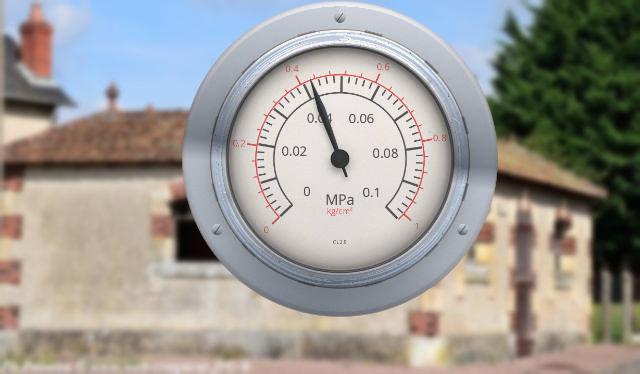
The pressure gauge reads 0.042 MPa
